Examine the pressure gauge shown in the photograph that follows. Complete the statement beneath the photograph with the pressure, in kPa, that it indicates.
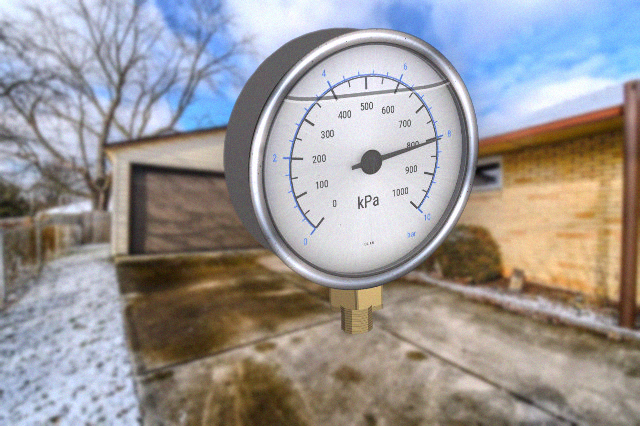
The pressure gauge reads 800 kPa
